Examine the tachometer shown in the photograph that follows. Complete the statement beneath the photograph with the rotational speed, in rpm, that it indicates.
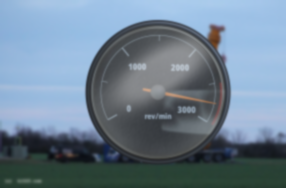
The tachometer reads 2750 rpm
